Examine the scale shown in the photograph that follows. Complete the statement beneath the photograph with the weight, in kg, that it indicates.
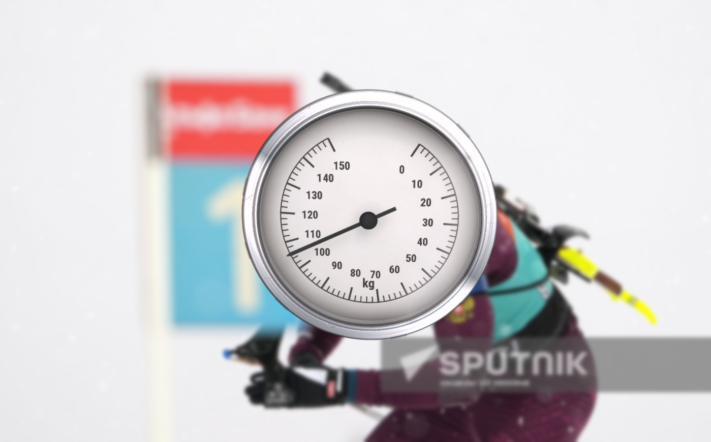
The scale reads 106 kg
